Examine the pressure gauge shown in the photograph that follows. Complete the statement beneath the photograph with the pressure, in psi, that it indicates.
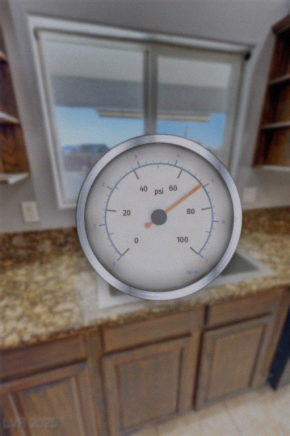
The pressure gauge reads 70 psi
